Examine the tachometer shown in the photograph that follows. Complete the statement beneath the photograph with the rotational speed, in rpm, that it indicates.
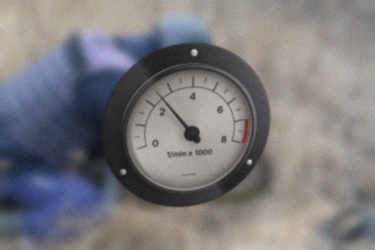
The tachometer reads 2500 rpm
